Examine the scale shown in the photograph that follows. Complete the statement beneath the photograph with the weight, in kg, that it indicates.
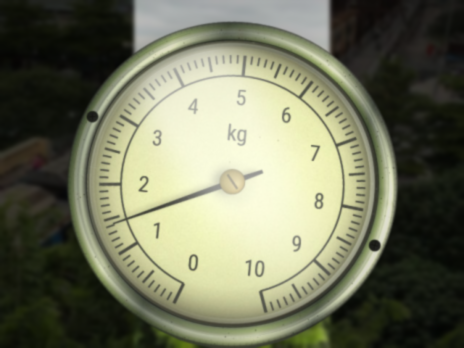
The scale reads 1.4 kg
